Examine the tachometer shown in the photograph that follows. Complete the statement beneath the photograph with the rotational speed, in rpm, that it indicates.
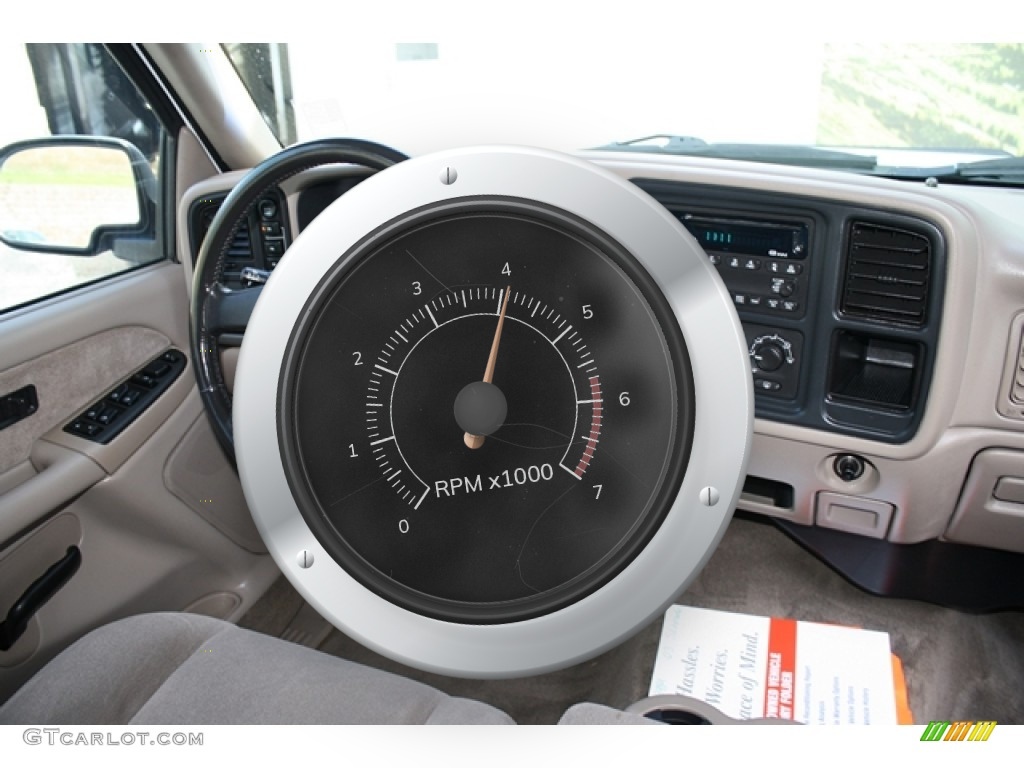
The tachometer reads 4100 rpm
